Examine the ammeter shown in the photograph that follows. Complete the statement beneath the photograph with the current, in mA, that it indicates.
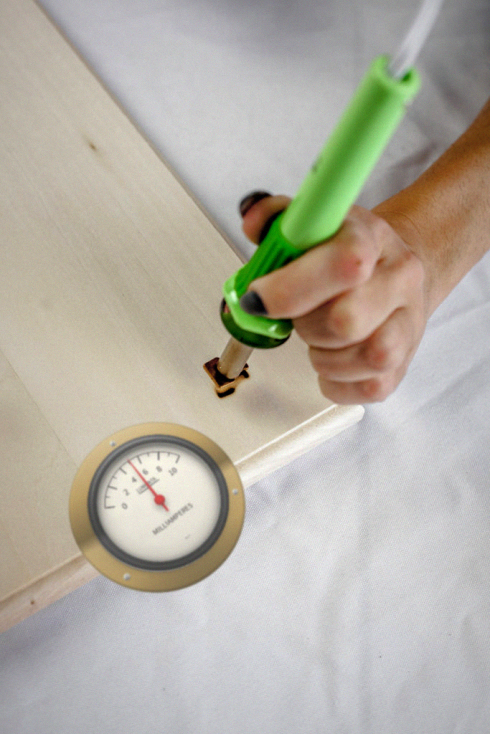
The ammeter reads 5 mA
